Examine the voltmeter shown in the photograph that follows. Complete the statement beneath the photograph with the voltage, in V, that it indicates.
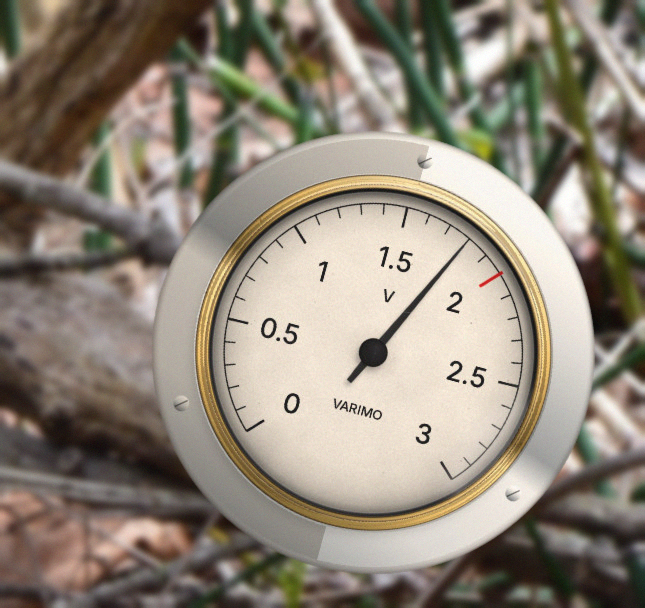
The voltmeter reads 1.8 V
